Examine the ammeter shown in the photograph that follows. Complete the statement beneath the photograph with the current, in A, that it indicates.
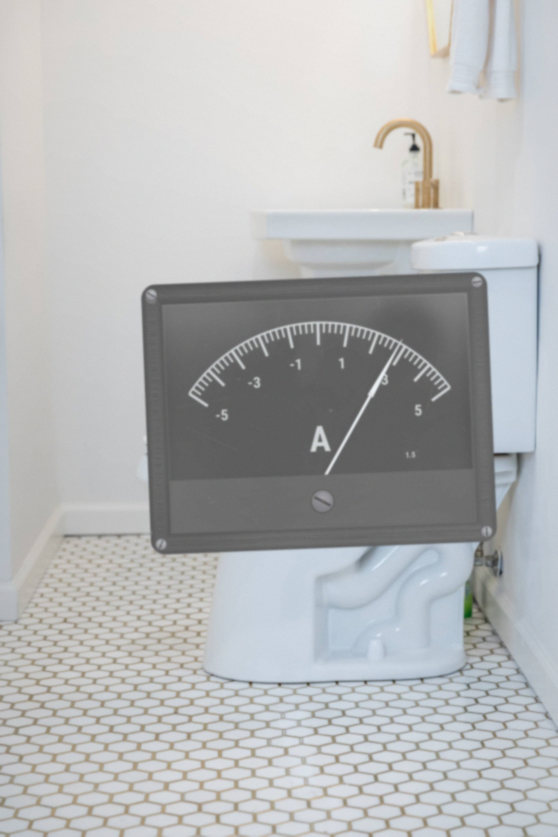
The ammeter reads 2.8 A
